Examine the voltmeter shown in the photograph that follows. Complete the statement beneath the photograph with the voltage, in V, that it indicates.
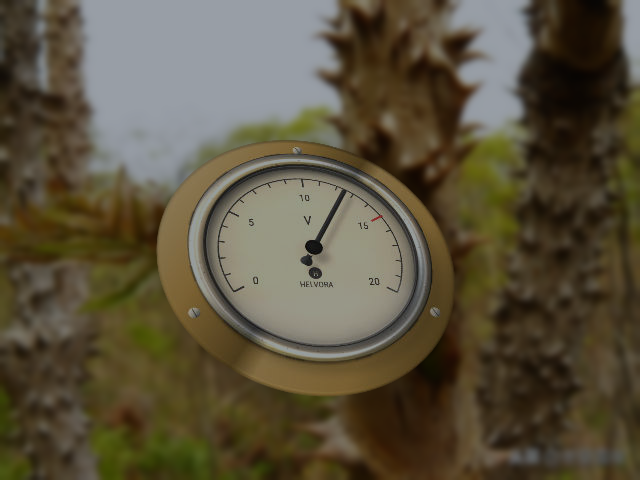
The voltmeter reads 12.5 V
